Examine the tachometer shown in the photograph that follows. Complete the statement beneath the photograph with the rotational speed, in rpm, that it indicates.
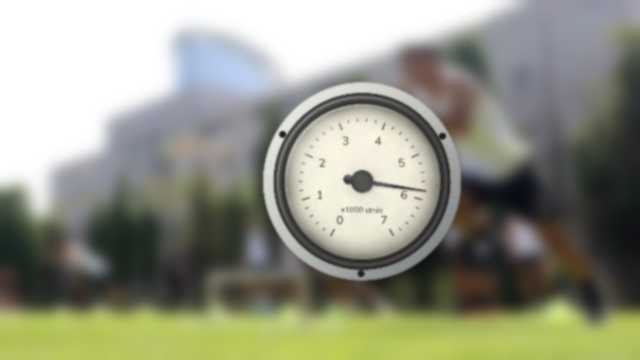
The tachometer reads 5800 rpm
